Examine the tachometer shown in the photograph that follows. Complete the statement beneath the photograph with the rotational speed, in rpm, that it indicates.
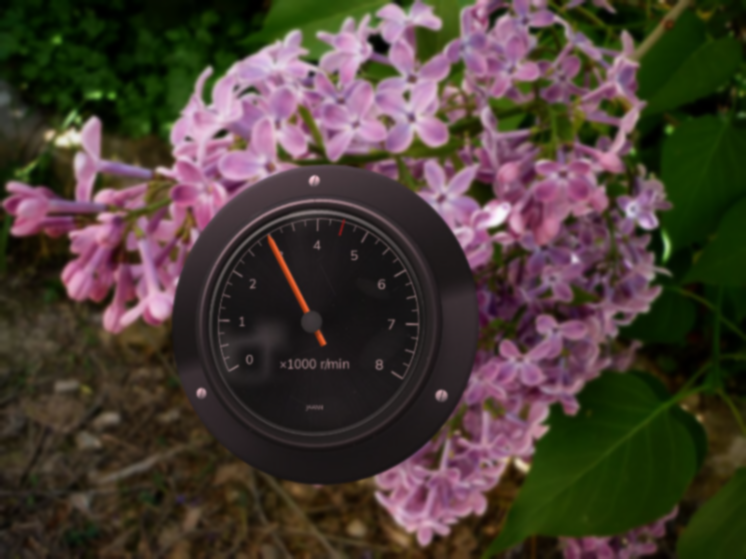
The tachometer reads 3000 rpm
